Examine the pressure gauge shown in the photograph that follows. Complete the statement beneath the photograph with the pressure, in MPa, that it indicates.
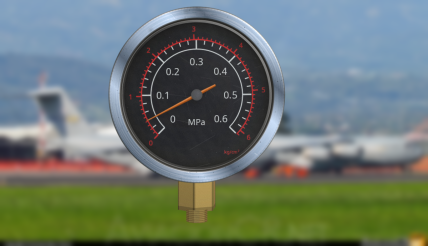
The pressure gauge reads 0.04 MPa
